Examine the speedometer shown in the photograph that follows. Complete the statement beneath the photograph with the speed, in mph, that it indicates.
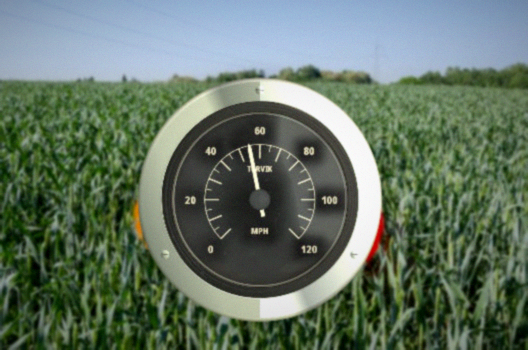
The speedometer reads 55 mph
